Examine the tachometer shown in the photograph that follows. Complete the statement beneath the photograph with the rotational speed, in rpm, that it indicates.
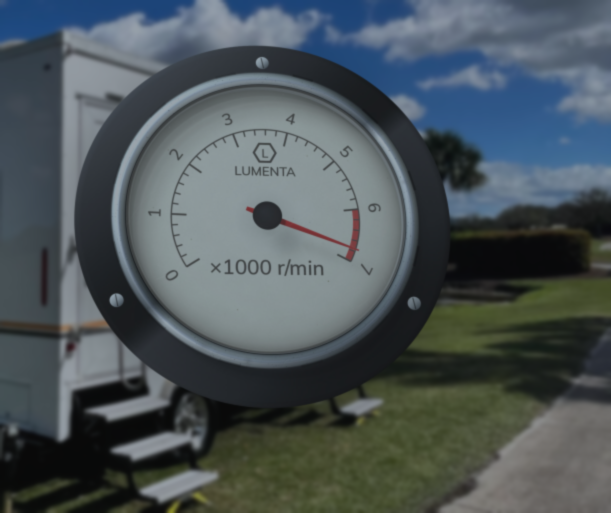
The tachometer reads 6800 rpm
